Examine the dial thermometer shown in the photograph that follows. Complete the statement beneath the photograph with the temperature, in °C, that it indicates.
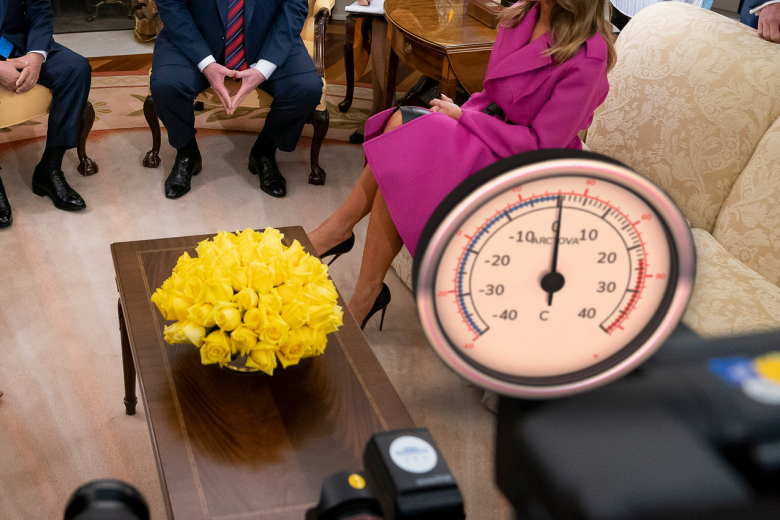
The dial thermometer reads 0 °C
